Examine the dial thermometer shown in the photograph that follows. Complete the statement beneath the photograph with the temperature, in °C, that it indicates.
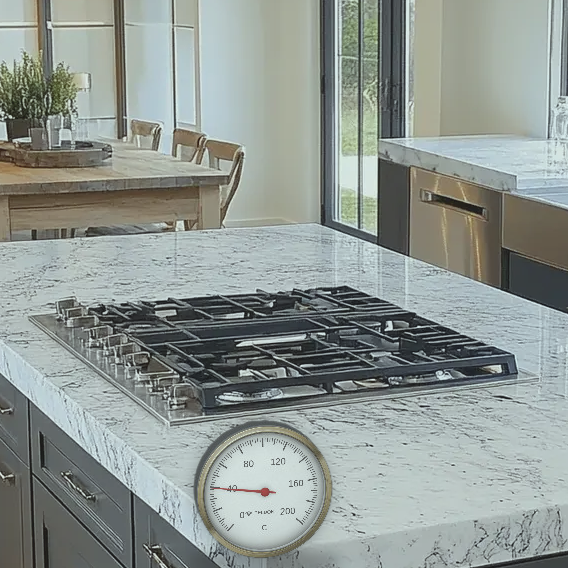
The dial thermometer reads 40 °C
